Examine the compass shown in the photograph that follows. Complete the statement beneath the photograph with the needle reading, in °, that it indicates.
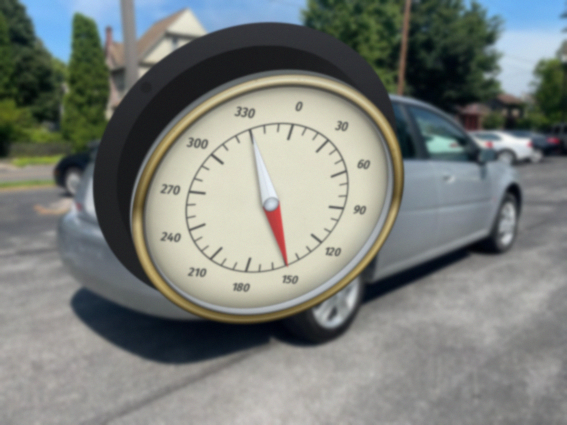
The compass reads 150 °
